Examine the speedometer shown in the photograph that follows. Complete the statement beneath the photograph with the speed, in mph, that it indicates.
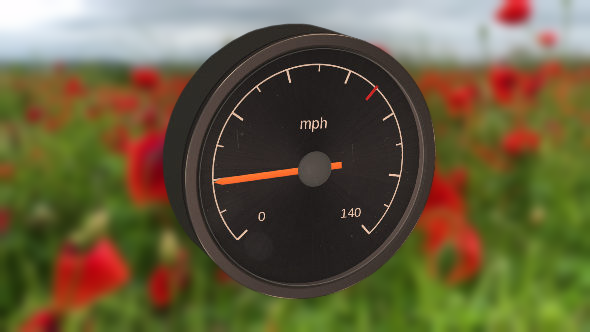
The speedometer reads 20 mph
